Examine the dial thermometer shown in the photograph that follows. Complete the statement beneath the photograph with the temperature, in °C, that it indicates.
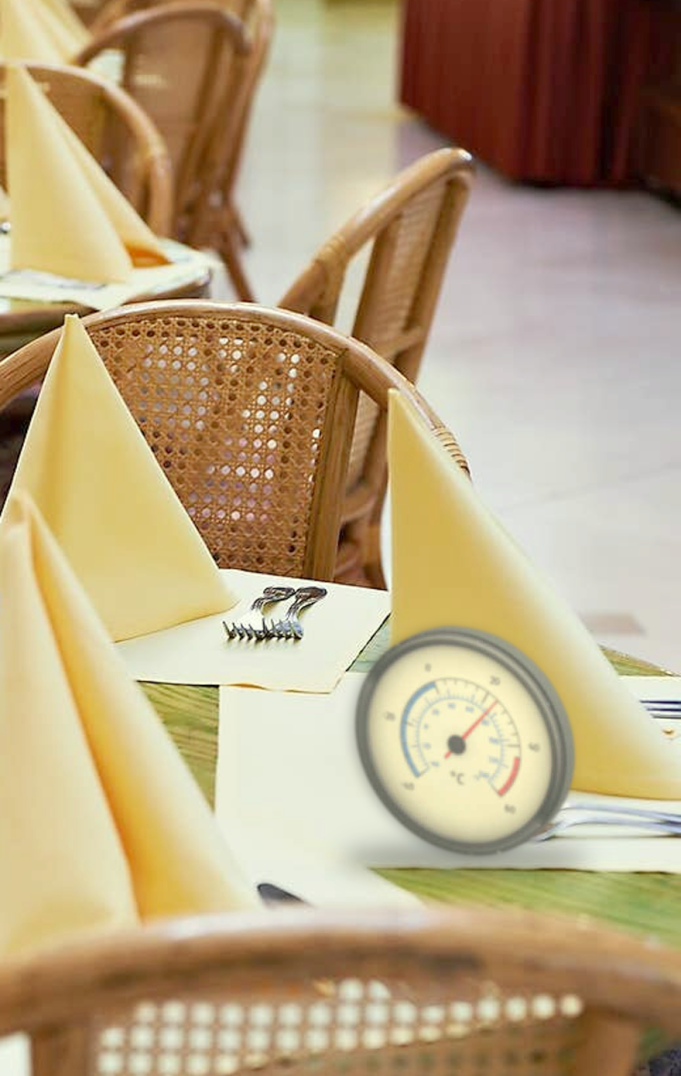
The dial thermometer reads 24 °C
